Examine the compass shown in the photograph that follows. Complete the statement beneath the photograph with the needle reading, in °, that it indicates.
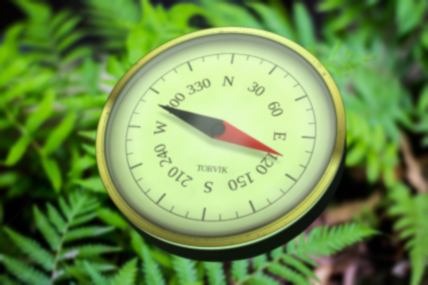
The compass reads 110 °
